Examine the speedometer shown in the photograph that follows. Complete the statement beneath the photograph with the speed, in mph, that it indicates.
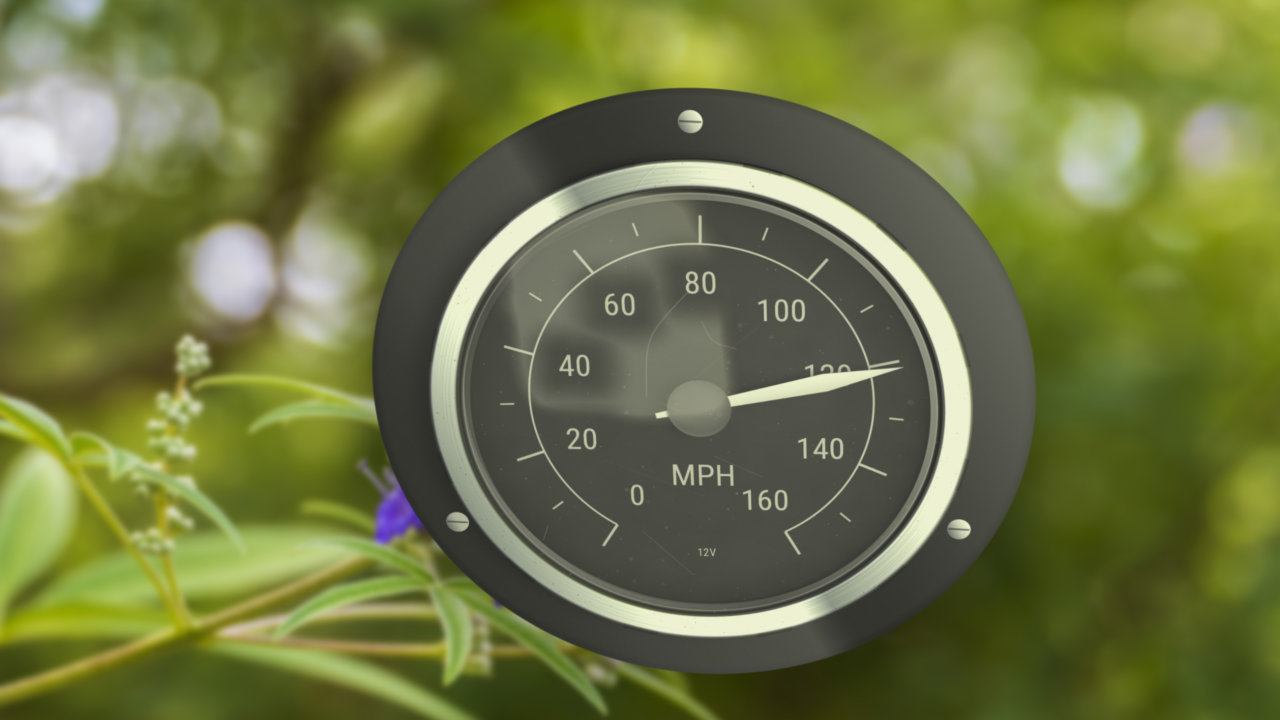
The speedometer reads 120 mph
